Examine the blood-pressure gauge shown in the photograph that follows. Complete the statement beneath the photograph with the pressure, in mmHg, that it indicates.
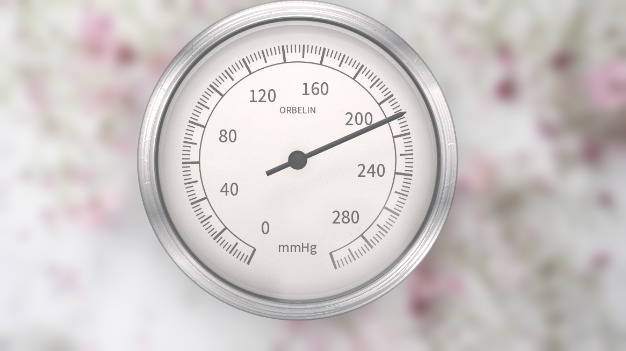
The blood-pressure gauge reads 210 mmHg
